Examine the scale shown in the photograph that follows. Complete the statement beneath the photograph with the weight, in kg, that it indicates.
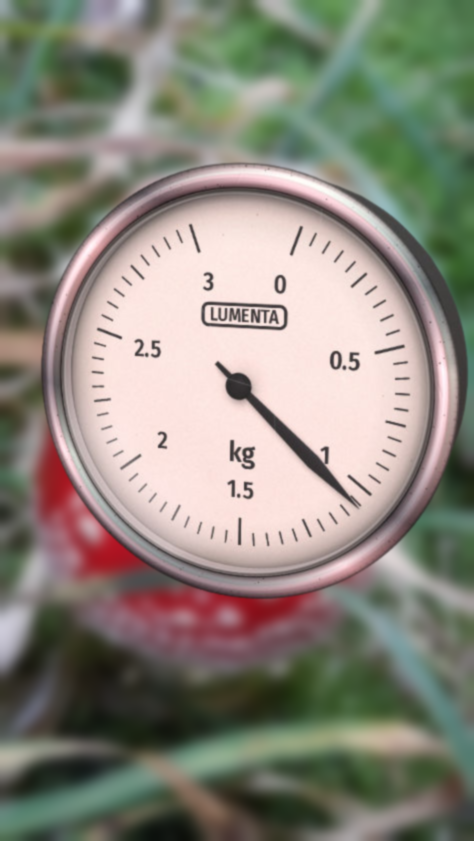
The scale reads 1.05 kg
